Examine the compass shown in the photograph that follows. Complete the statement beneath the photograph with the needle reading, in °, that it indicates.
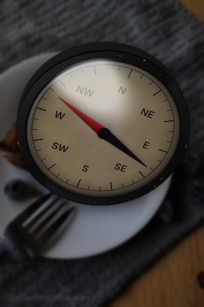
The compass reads 290 °
